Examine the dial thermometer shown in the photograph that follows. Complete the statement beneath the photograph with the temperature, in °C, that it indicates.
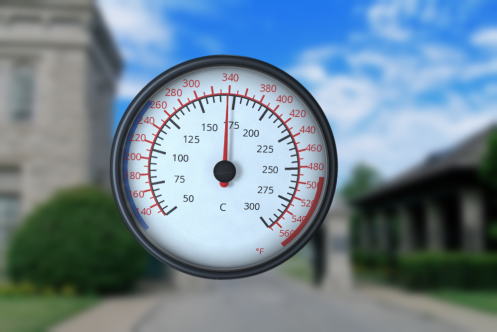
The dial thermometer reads 170 °C
